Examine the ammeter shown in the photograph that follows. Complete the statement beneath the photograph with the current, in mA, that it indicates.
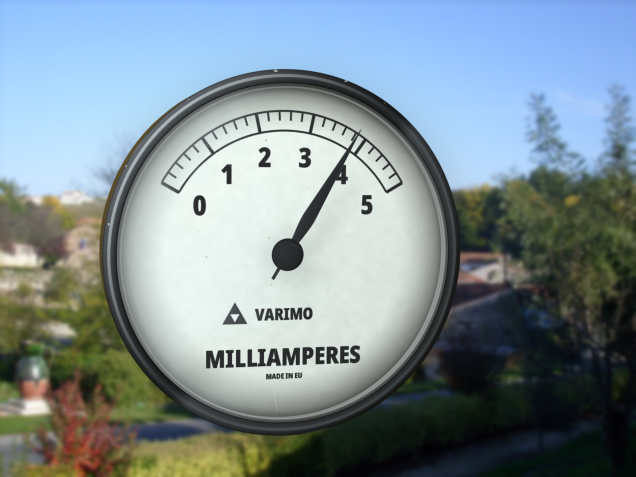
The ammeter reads 3.8 mA
